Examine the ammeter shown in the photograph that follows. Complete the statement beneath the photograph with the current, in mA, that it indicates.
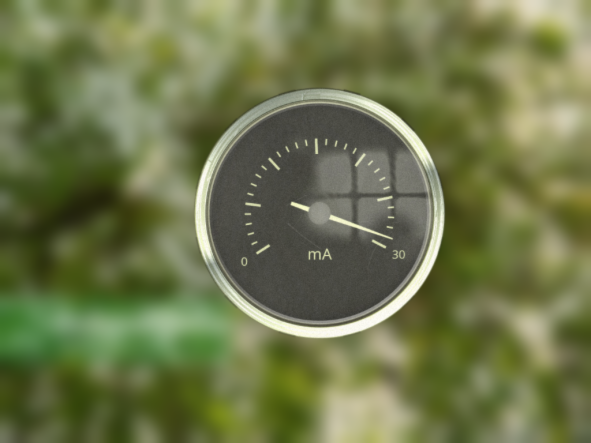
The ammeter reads 29 mA
